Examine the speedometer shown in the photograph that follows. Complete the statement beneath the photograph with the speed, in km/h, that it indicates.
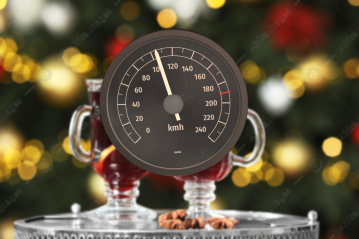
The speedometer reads 105 km/h
